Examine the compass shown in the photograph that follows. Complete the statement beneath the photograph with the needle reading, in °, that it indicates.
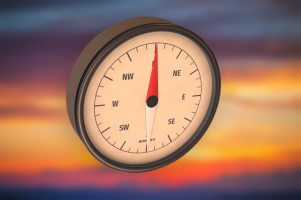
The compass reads 0 °
